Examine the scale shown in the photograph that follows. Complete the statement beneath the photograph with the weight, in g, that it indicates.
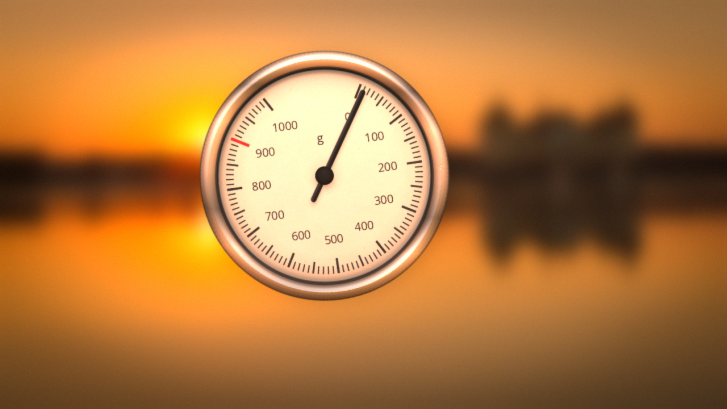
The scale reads 10 g
